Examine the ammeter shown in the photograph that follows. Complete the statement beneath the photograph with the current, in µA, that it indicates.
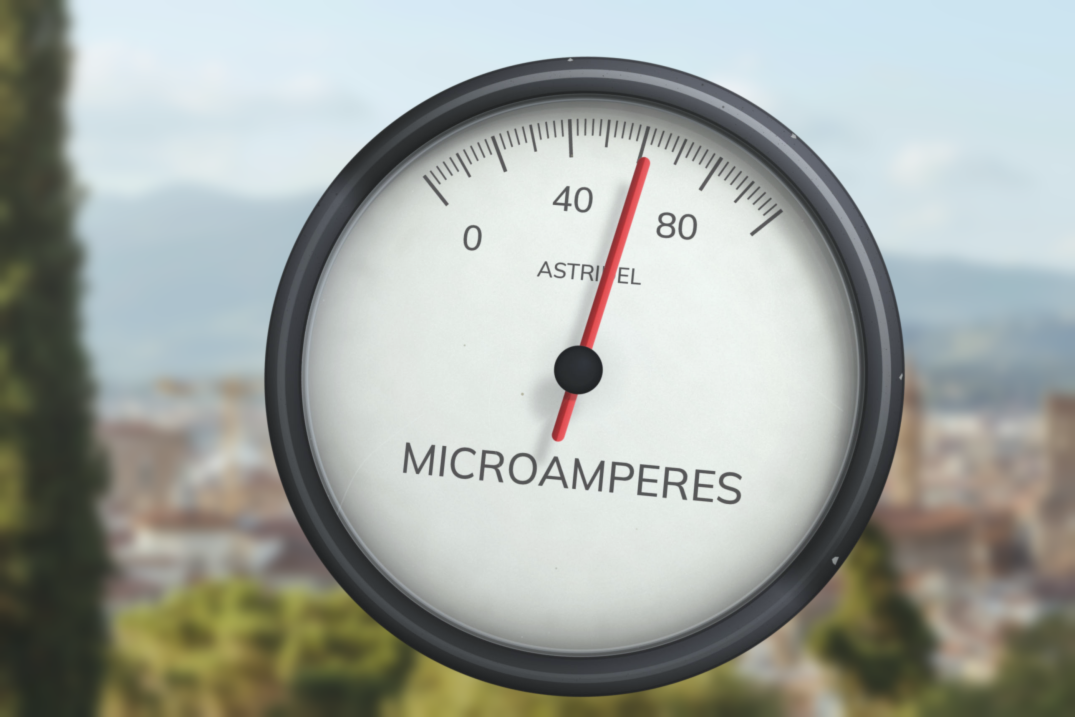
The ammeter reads 62 µA
